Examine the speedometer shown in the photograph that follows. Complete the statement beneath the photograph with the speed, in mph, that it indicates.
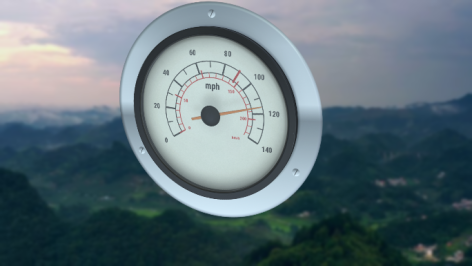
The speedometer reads 115 mph
